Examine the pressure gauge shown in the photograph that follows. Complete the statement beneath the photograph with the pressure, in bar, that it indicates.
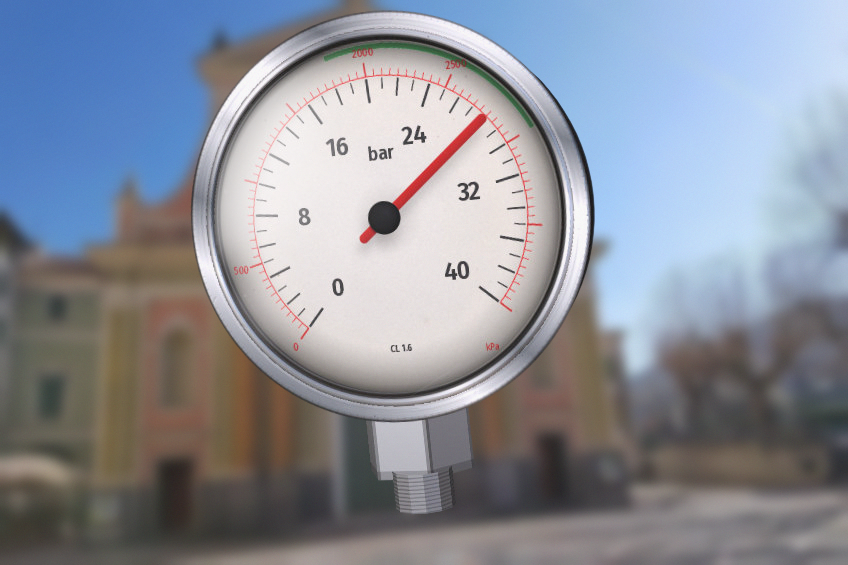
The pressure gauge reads 28 bar
